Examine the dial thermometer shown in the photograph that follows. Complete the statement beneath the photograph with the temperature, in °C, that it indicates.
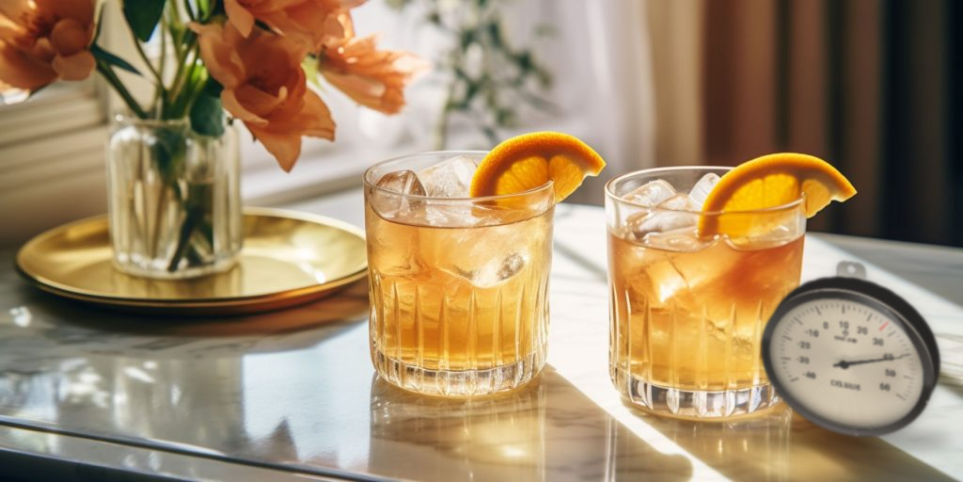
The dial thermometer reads 40 °C
